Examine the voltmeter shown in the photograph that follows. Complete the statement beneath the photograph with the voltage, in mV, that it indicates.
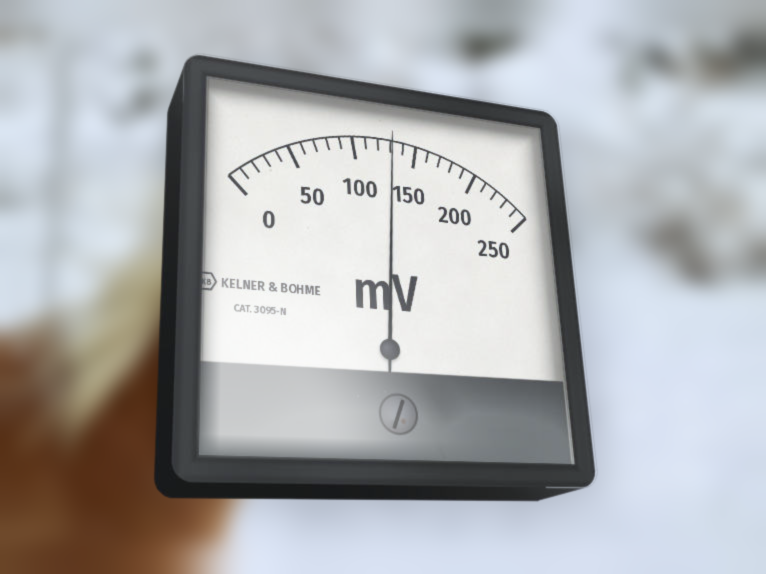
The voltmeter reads 130 mV
